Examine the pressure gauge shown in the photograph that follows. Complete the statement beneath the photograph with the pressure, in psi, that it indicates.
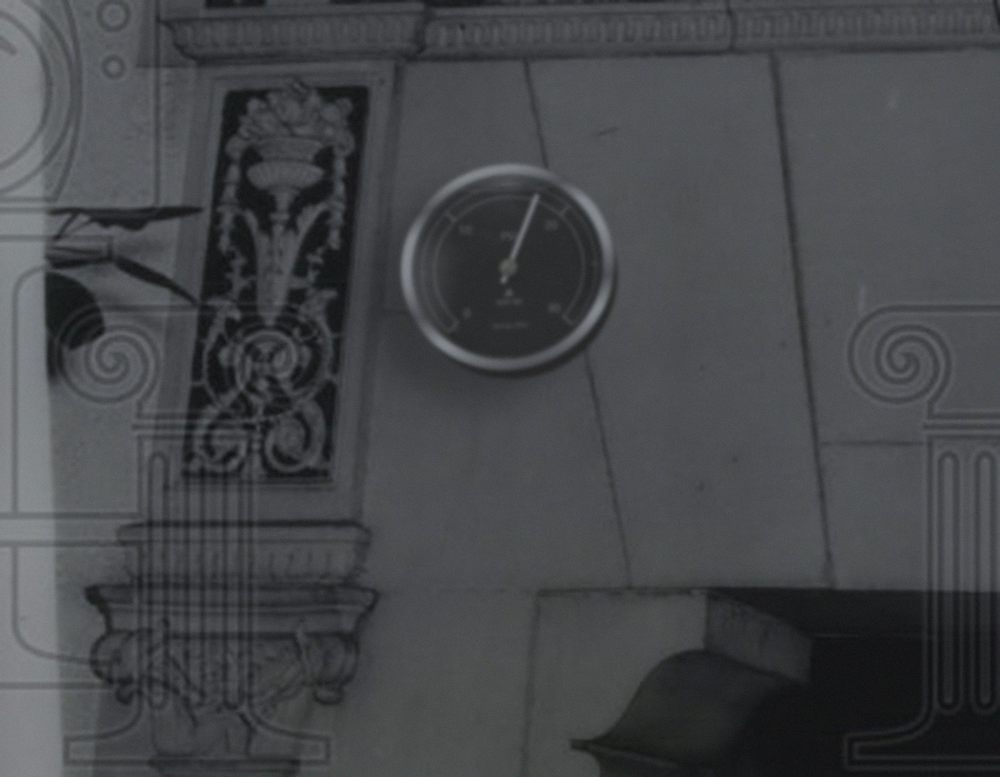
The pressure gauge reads 17.5 psi
